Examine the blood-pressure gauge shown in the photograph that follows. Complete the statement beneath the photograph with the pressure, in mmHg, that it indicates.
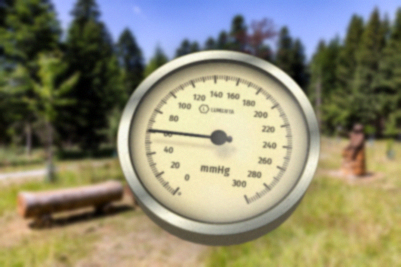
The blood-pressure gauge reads 60 mmHg
